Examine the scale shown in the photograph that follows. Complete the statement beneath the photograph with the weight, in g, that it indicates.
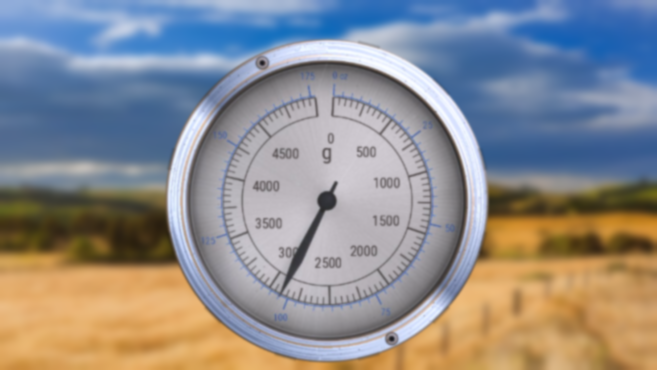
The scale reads 2900 g
